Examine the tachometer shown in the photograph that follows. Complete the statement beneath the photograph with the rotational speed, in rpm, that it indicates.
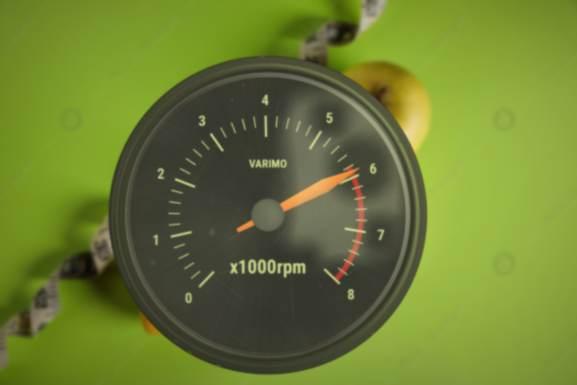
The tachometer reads 5900 rpm
